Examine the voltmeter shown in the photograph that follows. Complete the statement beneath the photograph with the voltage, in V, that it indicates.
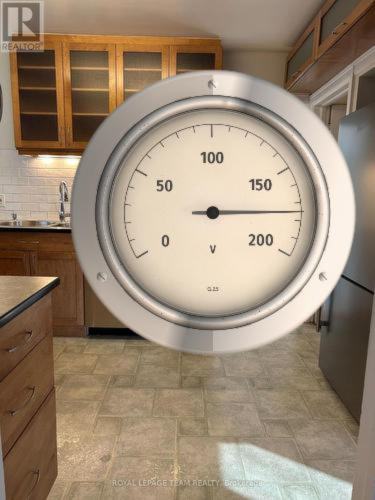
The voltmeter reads 175 V
